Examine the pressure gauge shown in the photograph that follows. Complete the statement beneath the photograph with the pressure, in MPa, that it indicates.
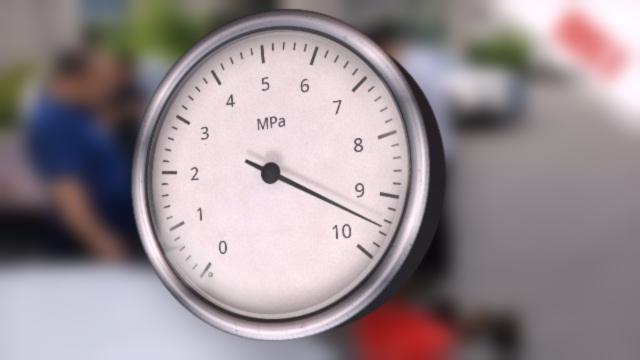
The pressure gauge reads 9.5 MPa
